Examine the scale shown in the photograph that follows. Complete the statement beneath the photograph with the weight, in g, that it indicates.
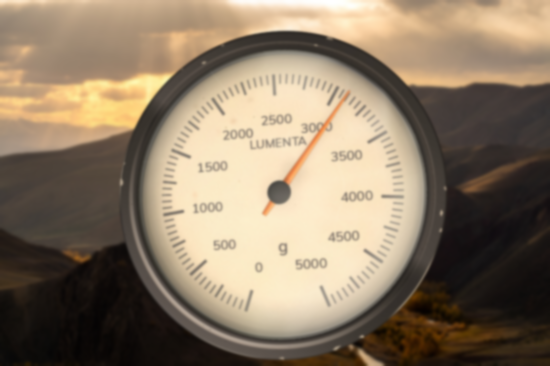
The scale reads 3100 g
